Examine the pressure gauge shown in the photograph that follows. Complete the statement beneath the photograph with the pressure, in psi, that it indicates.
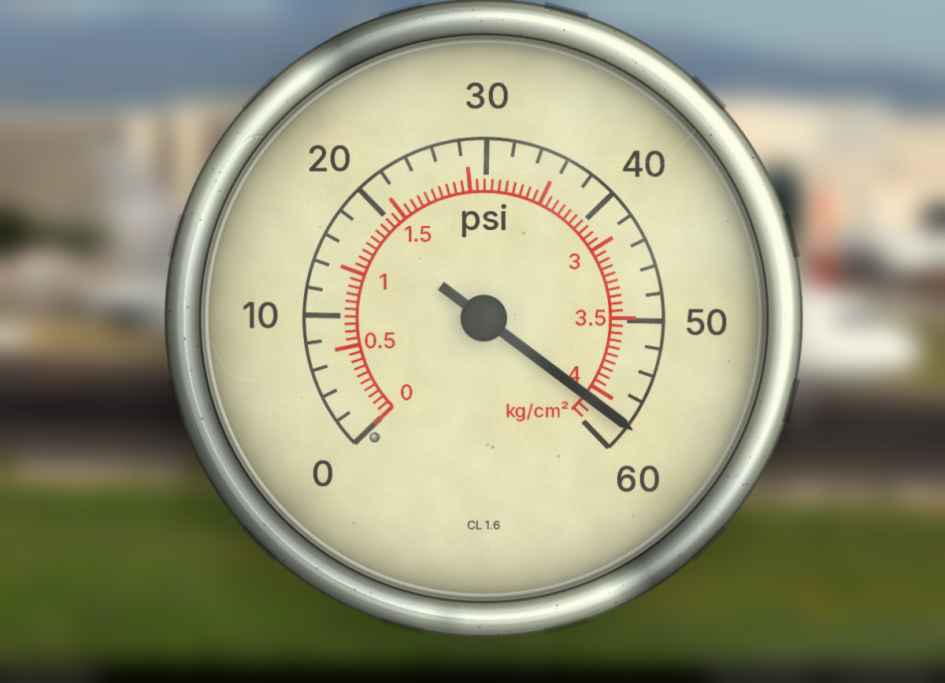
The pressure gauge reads 58 psi
